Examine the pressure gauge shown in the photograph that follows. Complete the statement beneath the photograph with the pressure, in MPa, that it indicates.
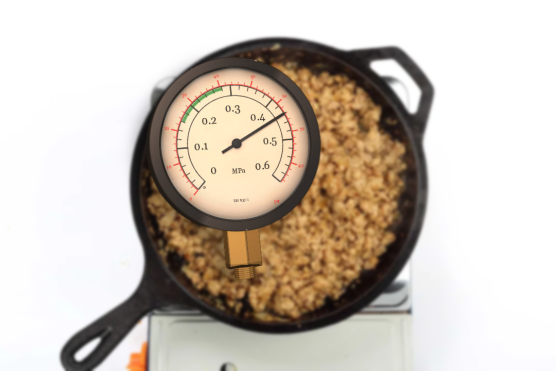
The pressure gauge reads 0.44 MPa
